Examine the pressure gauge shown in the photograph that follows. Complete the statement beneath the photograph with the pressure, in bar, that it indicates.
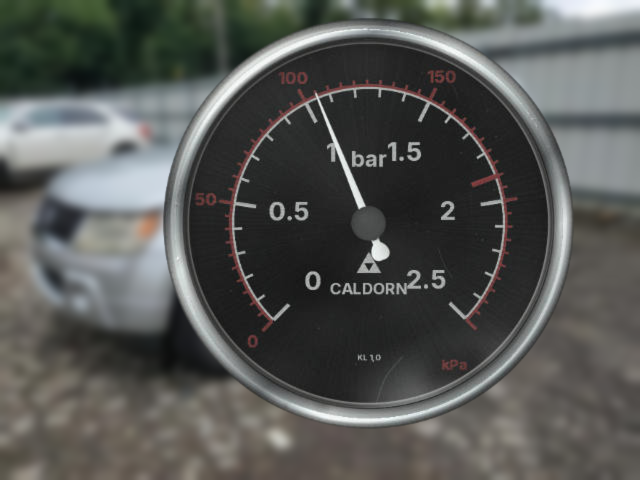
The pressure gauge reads 1.05 bar
